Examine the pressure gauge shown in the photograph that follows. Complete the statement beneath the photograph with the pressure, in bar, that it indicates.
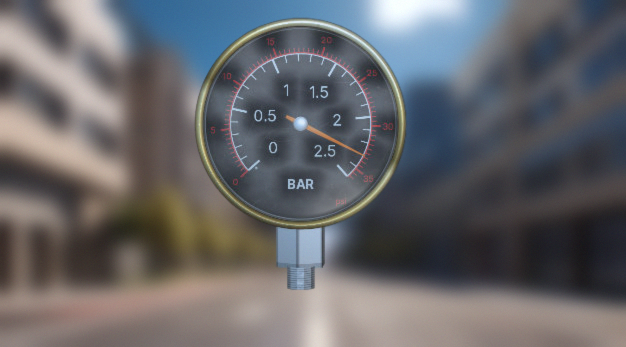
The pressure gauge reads 2.3 bar
